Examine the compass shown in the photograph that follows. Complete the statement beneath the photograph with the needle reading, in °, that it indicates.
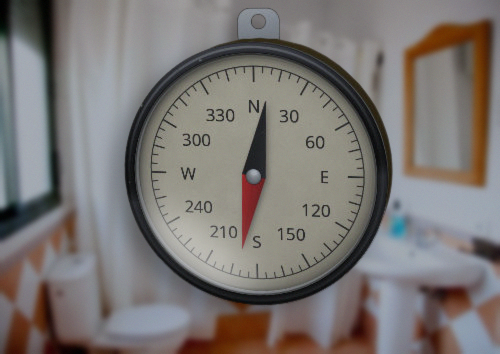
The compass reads 190 °
